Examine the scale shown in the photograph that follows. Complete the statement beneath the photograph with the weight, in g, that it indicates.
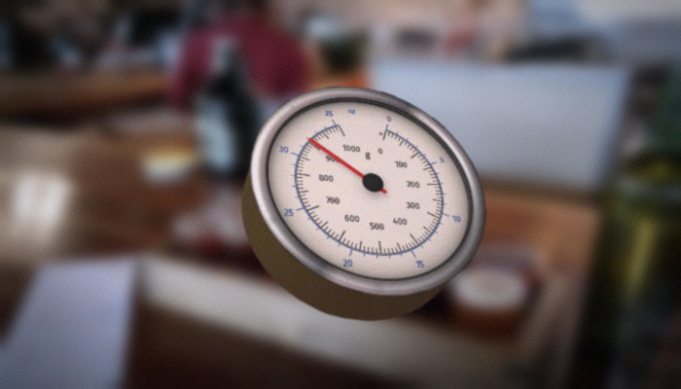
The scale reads 900 g
